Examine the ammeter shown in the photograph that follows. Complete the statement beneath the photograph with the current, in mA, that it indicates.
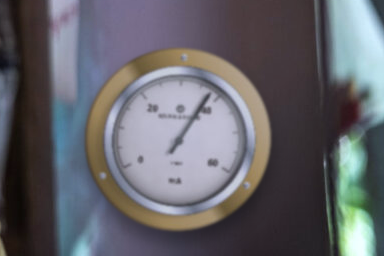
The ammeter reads 37.5 mA
